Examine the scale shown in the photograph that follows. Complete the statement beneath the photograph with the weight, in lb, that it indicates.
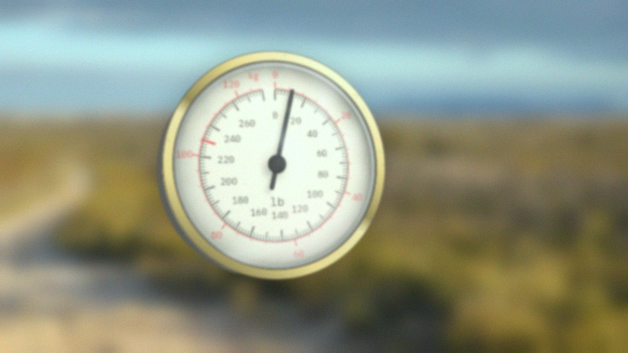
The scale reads 10 lb
